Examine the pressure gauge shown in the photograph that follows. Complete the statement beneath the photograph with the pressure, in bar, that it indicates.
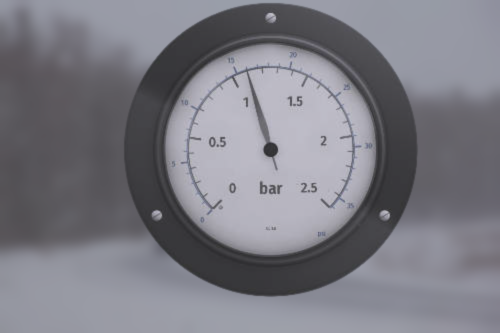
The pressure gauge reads 1.1 bar
